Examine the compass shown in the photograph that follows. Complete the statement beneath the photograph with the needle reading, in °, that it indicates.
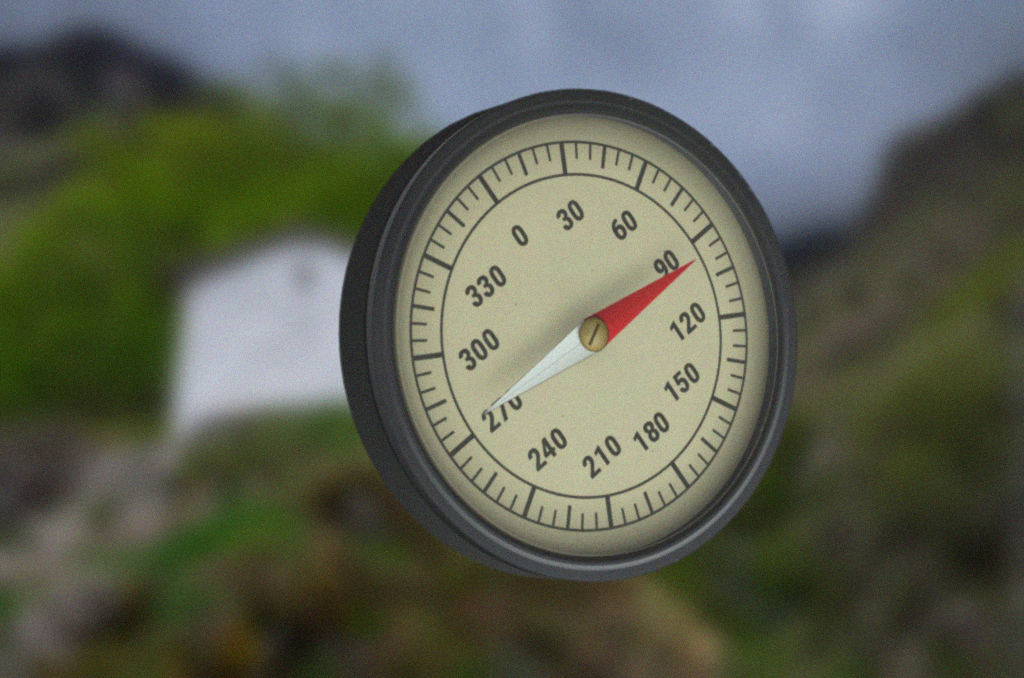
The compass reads 95 °
